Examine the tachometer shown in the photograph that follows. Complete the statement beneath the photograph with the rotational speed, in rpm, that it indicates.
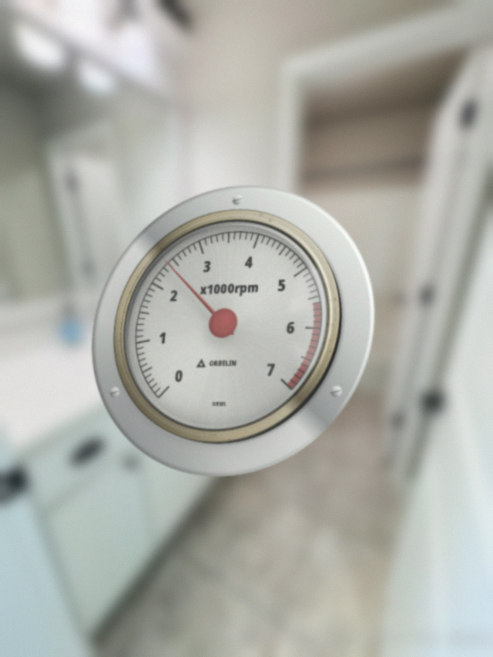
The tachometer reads 2400 rpm
